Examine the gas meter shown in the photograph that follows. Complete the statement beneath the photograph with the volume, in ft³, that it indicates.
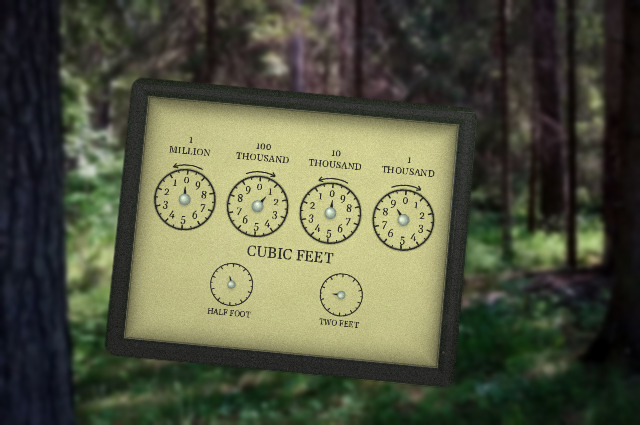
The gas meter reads 9900 ft³
